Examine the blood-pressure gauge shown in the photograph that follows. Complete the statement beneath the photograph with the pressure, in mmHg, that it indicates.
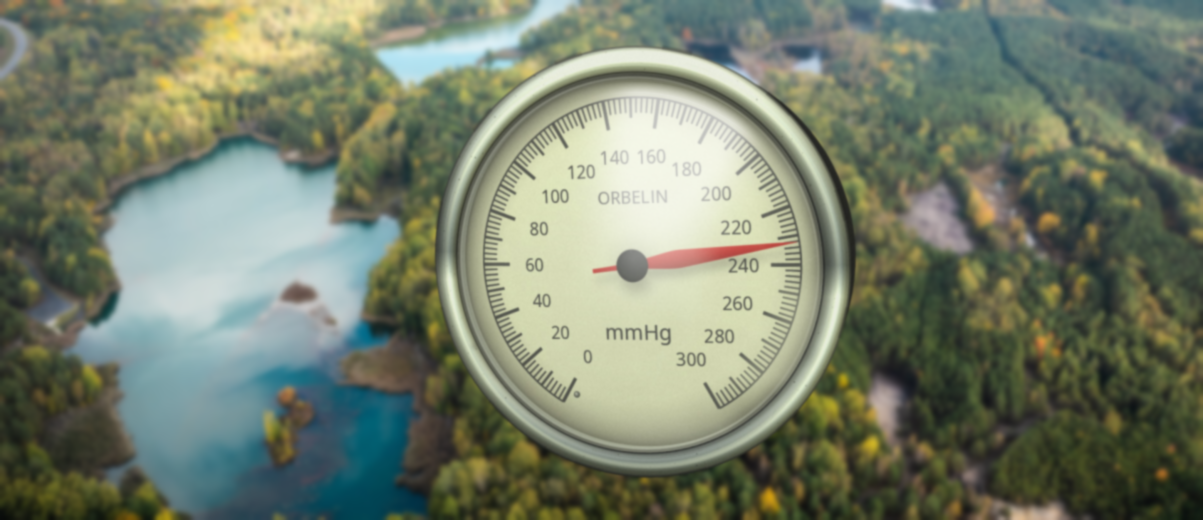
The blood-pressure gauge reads 232 mmHg
